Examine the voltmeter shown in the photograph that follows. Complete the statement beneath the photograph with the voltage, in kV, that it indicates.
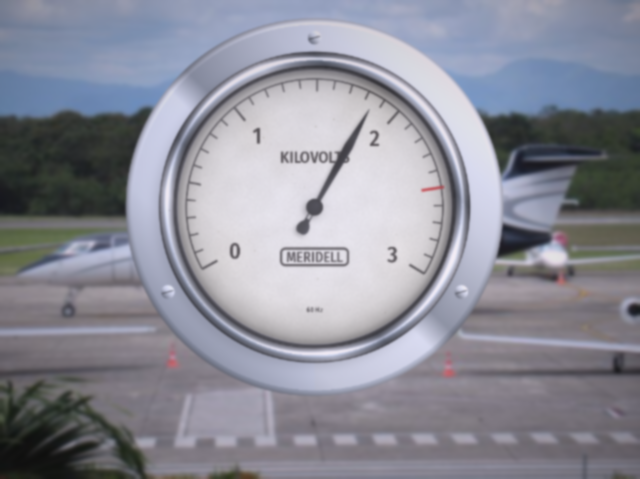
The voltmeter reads 1.85 kV
